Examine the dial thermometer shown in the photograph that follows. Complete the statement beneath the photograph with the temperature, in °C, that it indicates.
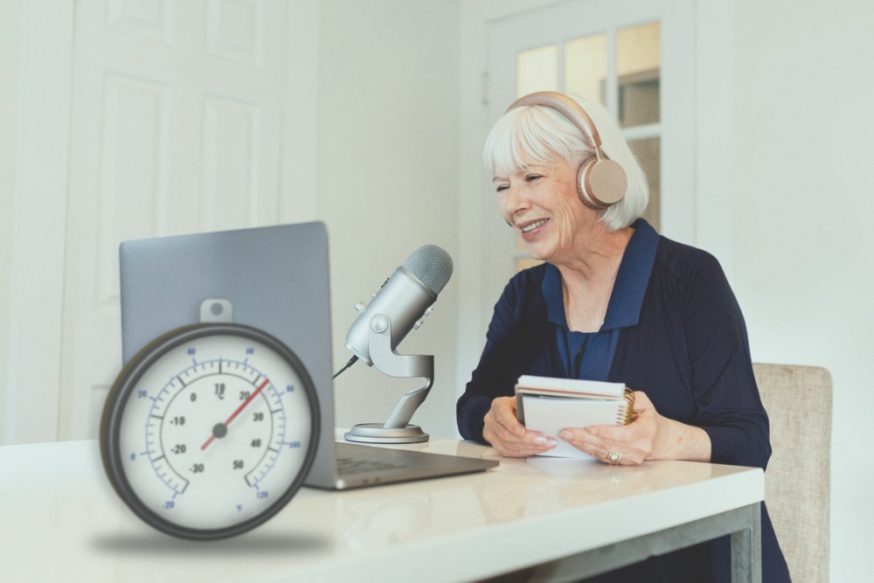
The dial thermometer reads 22 °C
